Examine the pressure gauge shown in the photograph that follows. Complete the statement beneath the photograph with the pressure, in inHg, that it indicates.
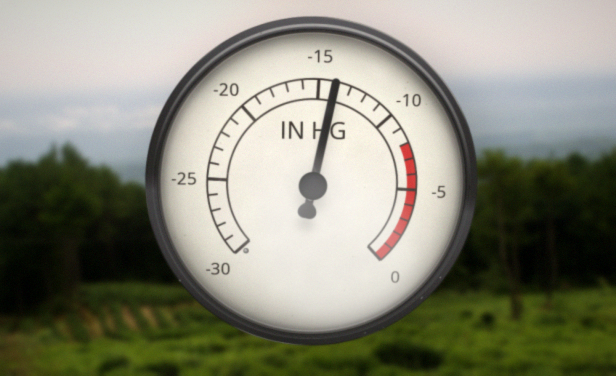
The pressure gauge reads -14 inHg
